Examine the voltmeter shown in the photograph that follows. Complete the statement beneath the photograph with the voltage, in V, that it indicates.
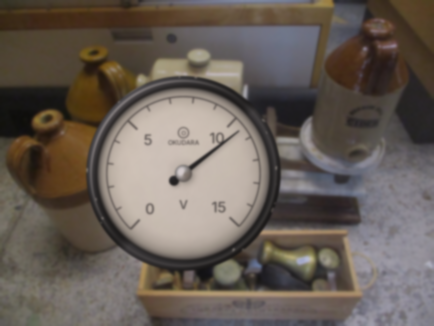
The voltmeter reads 10.5 V
